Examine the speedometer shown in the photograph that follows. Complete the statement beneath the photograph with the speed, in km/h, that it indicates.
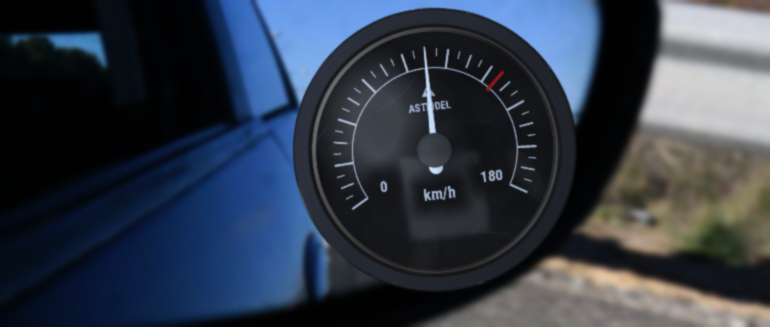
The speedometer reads 90 km/h
